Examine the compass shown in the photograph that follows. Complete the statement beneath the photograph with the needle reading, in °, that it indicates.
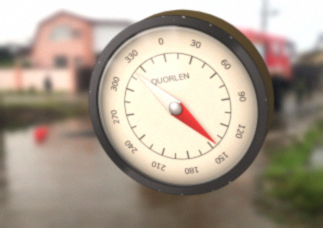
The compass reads 142.5 °
